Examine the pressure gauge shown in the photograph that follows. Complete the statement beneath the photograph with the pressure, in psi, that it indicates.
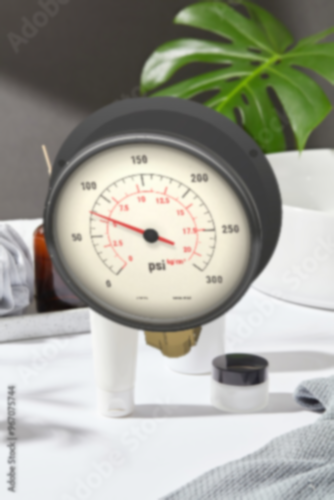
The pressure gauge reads 80 psi
